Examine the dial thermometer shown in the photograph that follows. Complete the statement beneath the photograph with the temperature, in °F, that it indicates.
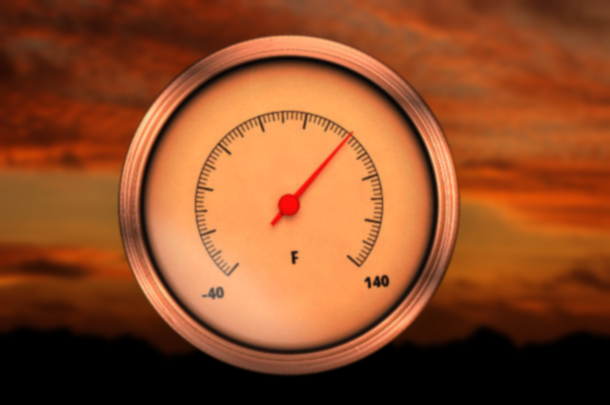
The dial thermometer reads 80 °F
